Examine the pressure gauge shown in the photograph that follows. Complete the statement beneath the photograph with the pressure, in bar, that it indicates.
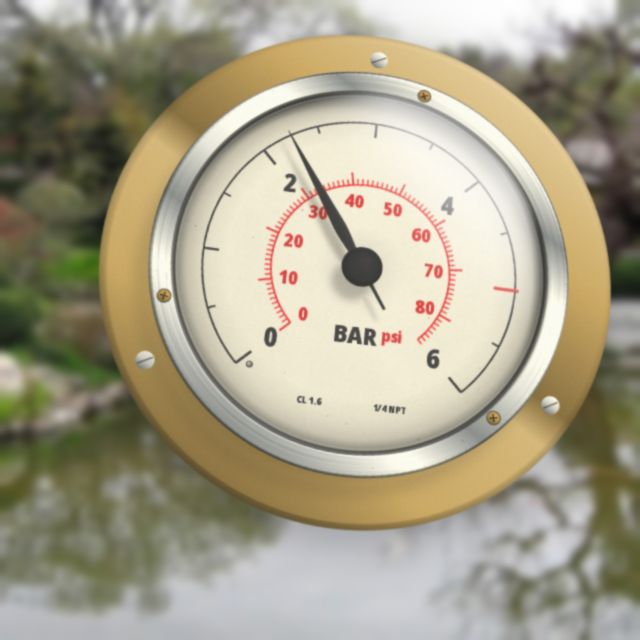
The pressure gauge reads 2.25 bar
